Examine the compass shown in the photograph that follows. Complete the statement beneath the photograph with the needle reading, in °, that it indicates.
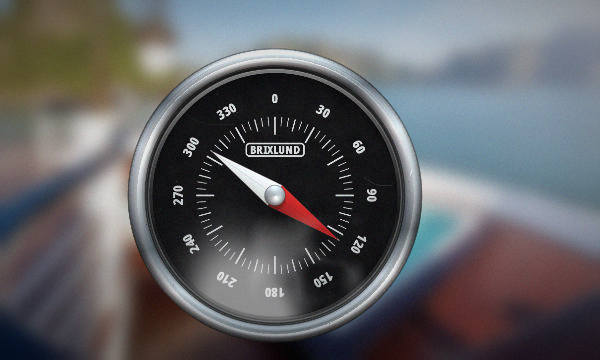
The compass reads 125 °
